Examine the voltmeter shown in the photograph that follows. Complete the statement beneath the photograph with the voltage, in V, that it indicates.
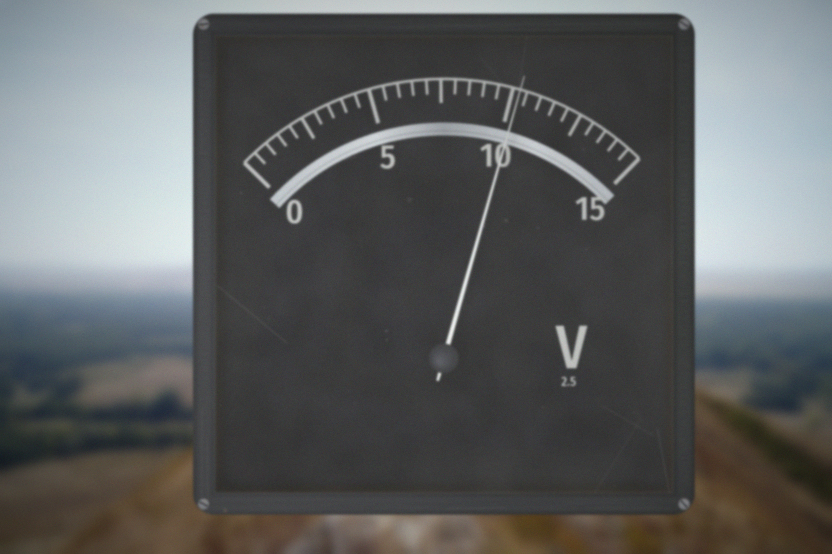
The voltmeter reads 10.25 V
